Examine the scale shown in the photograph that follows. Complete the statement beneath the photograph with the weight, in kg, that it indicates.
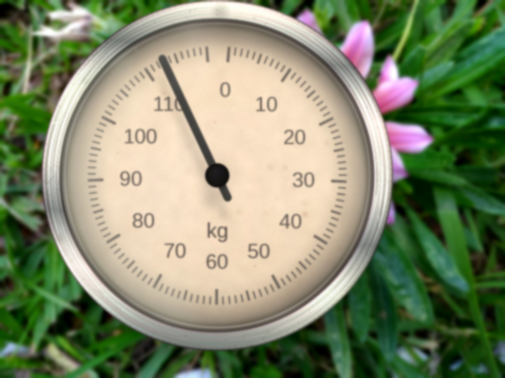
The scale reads 113 kg
